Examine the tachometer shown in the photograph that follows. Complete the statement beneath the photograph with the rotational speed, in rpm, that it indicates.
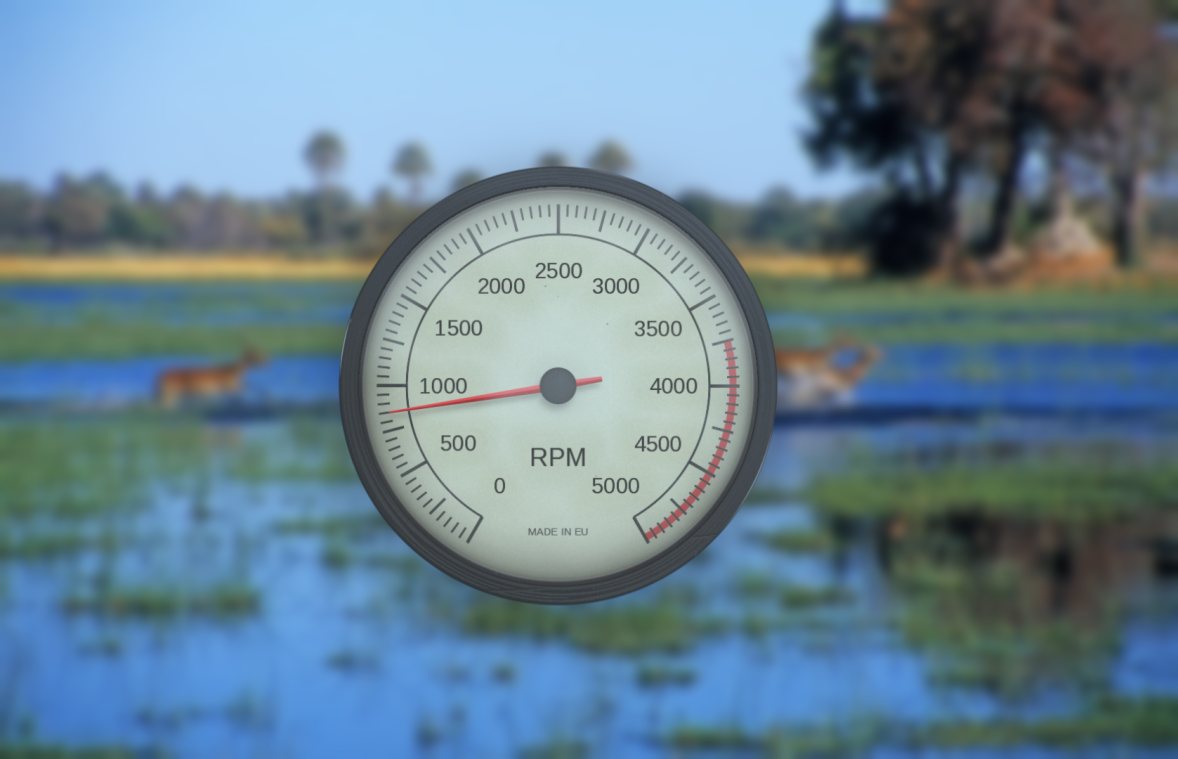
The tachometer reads 850 rpm
